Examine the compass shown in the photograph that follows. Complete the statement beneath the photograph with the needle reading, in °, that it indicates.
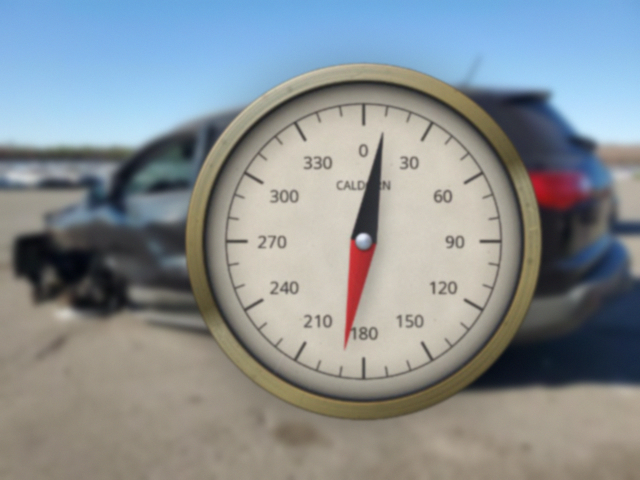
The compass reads 190 °
